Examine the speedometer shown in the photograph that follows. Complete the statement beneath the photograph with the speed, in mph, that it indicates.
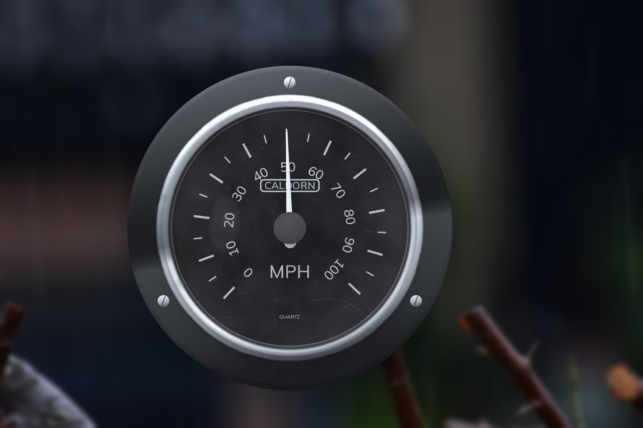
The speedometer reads 50 mph
